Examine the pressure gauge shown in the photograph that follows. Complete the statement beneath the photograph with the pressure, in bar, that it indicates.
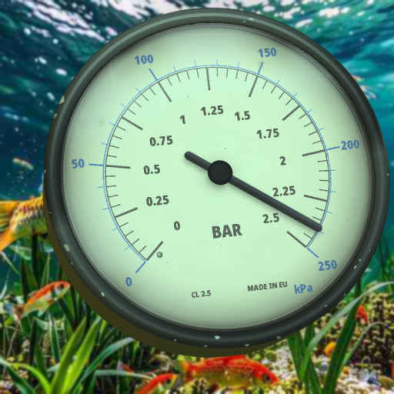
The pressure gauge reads 2.4 bar
